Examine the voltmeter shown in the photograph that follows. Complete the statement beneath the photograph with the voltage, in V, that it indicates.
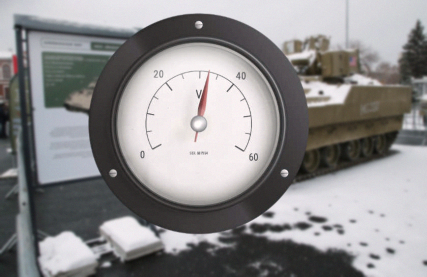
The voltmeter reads 32.5 V
